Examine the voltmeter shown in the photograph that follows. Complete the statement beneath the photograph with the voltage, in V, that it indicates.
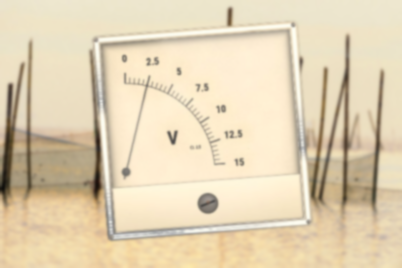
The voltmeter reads 2.5 V
